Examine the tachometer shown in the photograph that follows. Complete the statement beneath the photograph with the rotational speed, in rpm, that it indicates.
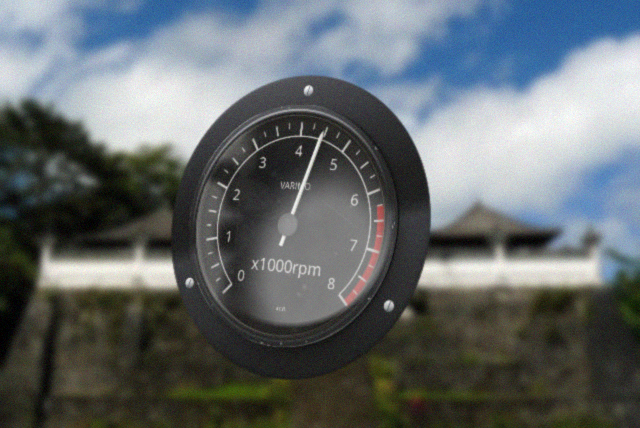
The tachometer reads 4500 rpm
